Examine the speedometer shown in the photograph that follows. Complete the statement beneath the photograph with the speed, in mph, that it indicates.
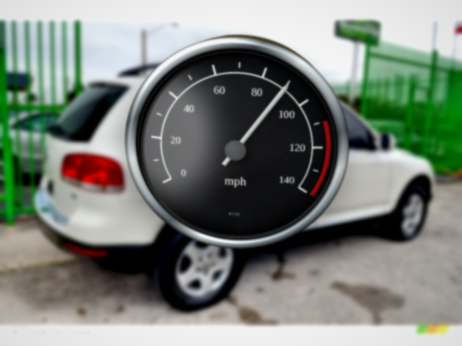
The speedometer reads 90 mph
